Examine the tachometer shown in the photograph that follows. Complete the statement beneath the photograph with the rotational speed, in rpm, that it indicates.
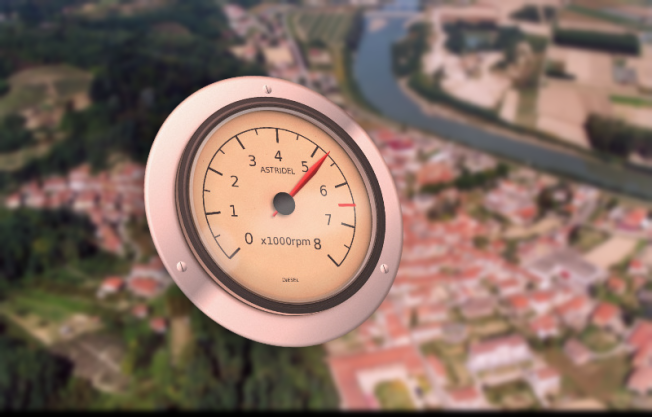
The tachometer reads 5250 rpm
